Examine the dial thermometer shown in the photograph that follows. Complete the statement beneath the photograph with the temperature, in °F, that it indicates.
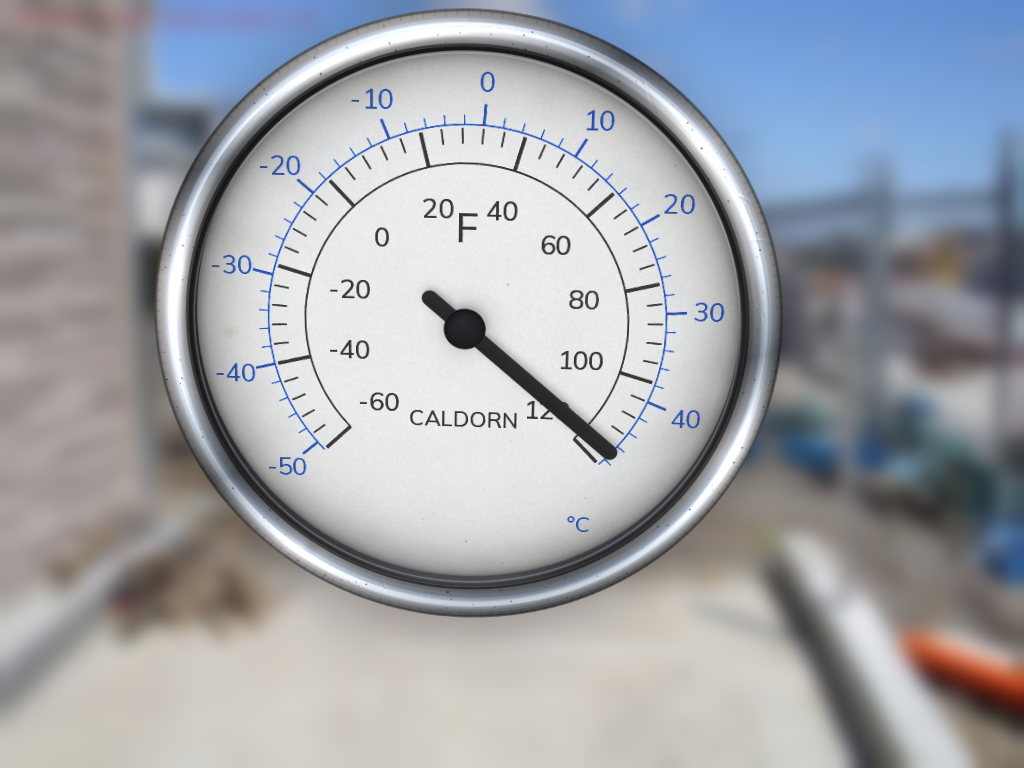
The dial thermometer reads 116 °F
